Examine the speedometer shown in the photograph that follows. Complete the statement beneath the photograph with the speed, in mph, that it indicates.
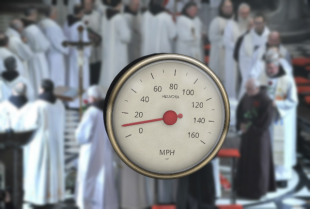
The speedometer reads 10 mph
